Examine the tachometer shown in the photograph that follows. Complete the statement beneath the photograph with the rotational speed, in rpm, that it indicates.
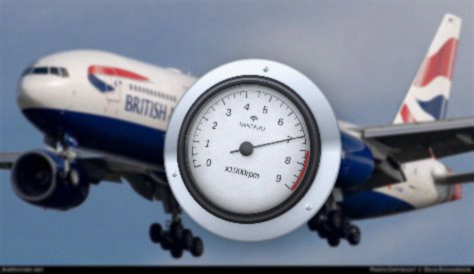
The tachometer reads 7000 rpm
